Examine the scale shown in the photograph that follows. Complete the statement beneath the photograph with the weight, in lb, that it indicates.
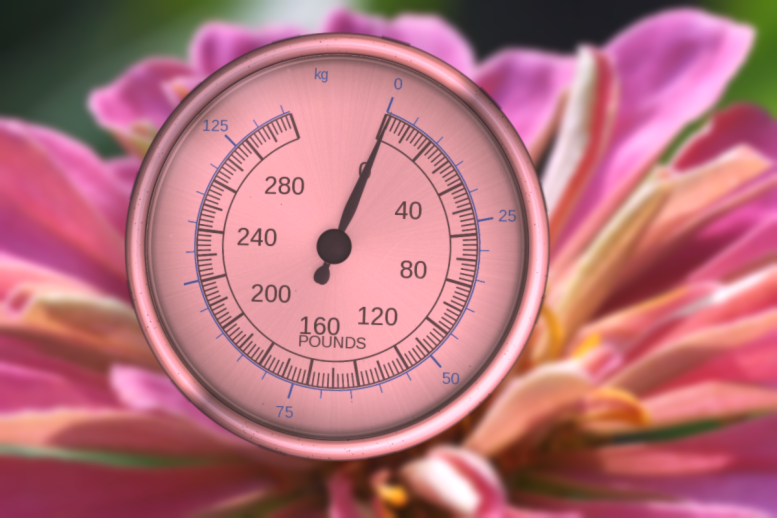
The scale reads 2 lb
